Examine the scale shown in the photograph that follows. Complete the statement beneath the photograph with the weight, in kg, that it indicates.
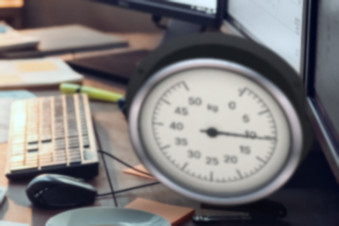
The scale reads 10 kg
